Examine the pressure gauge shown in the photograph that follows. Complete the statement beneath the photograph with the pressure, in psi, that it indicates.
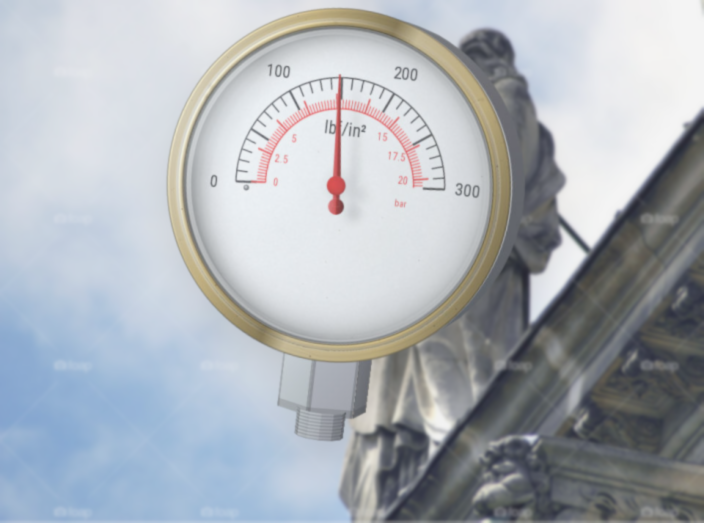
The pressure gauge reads 150 psi
